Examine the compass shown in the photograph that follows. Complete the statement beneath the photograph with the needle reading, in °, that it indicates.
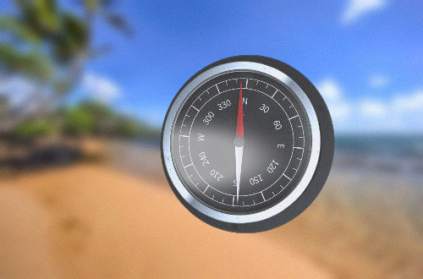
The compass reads 355 °
